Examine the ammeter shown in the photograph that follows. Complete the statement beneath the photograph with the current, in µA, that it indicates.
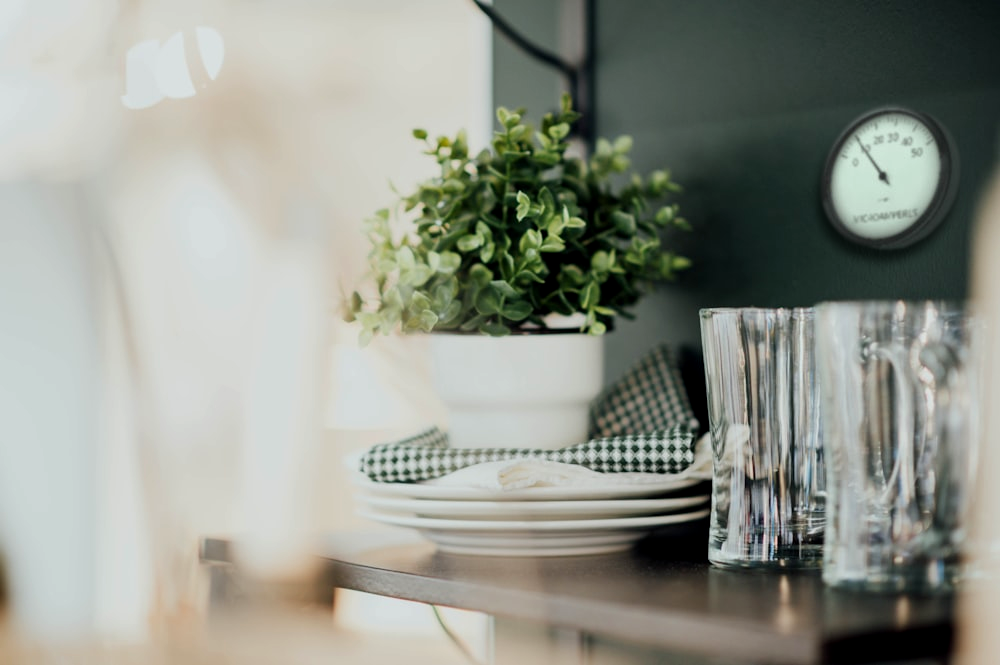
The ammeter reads 10 µA
